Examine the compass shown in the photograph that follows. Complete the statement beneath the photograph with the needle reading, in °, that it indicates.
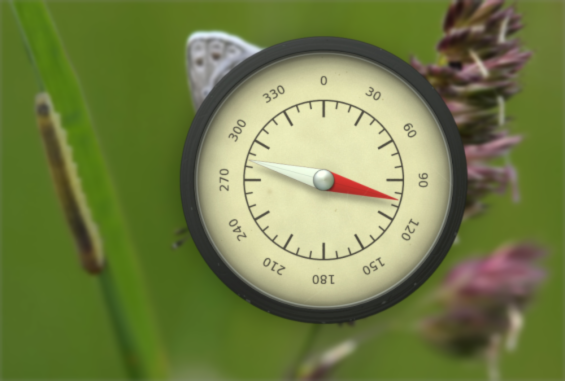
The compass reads 105 °
